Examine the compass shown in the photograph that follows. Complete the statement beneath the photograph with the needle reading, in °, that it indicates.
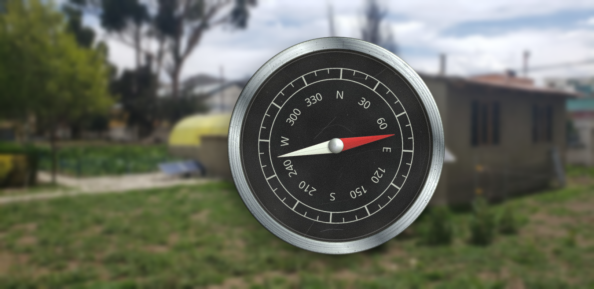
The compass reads 75 °
